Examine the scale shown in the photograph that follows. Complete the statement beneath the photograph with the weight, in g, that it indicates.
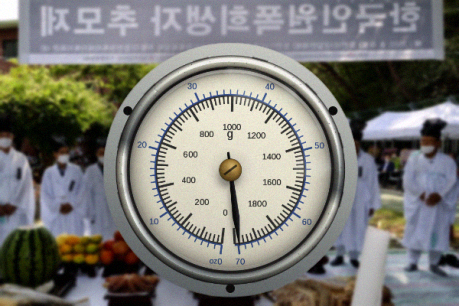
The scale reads 1980 g
